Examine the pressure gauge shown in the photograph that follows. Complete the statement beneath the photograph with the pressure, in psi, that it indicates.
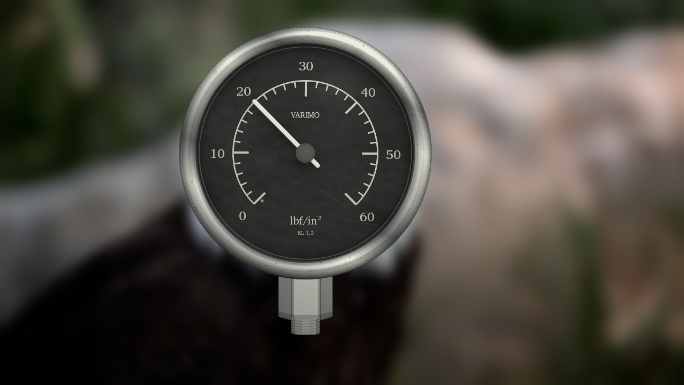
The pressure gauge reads 20 psi
